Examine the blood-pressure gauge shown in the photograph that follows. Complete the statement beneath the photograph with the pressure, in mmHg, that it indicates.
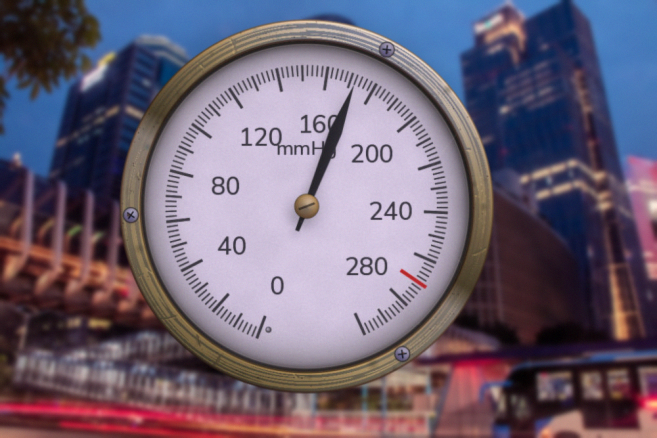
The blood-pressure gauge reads 172 mmHg
